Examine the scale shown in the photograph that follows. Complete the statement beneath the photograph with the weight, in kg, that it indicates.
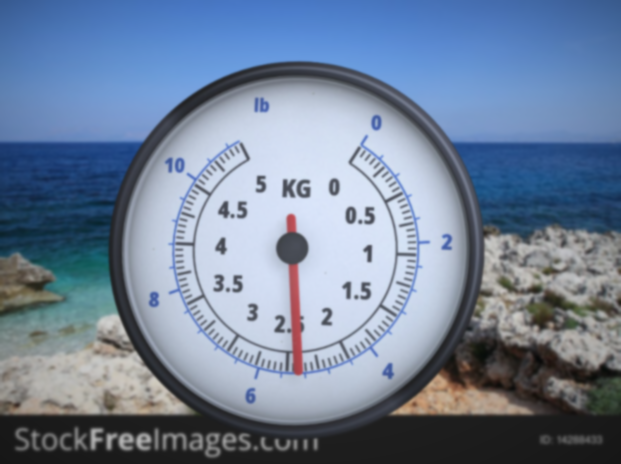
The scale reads 2.4 kg
